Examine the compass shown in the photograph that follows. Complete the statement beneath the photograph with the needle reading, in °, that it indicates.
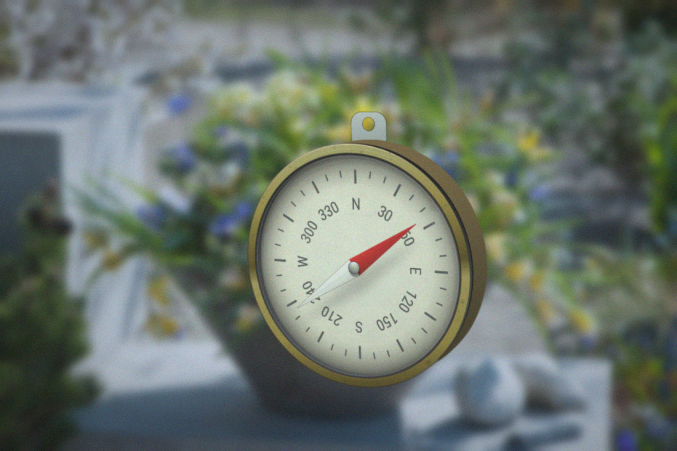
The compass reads 55 °
